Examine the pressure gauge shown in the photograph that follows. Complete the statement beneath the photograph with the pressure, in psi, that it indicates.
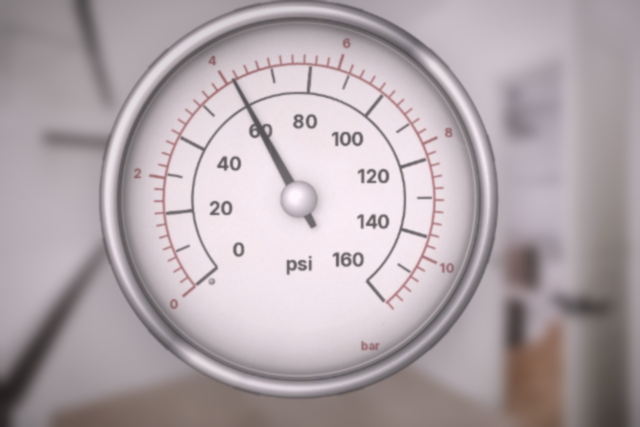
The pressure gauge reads 60 psi
